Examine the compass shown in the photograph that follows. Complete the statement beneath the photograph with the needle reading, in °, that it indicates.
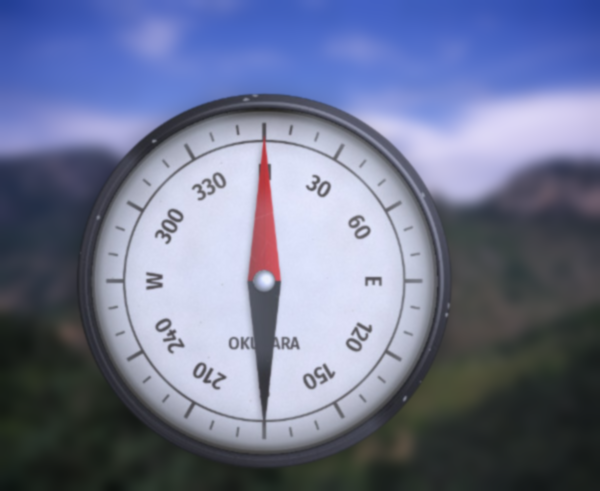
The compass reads 0 °
